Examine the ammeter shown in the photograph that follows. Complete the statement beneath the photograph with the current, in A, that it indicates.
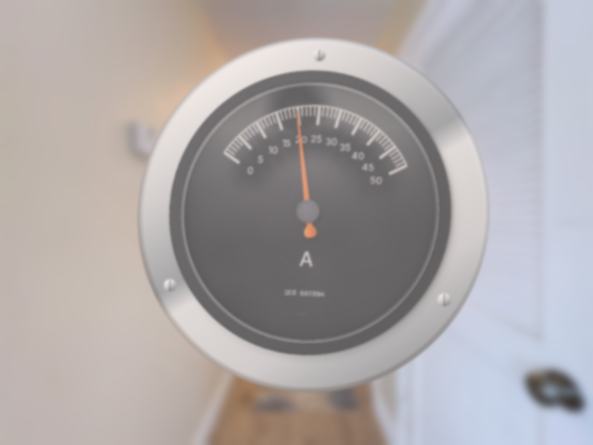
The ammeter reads 20 A
